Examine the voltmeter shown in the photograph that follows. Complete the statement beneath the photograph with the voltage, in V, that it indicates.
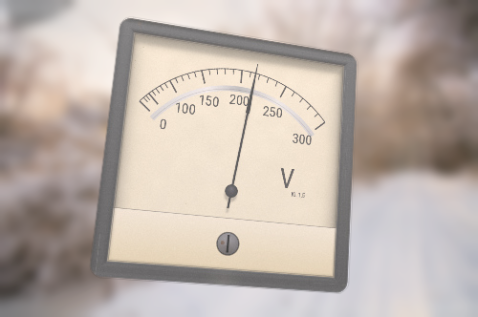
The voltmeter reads 215 V
